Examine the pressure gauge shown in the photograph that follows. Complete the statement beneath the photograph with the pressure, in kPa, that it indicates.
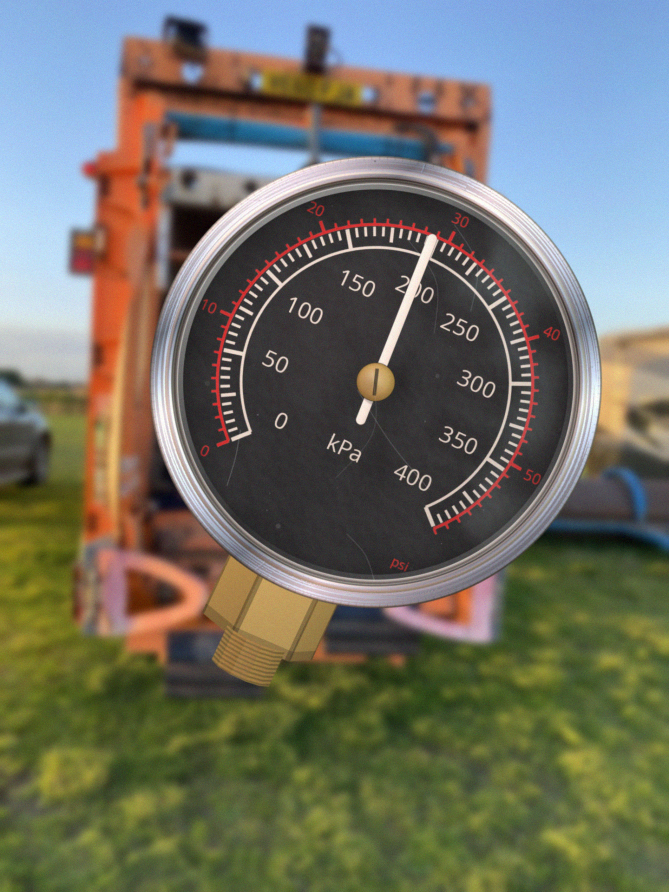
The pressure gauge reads 197.5 kPa
